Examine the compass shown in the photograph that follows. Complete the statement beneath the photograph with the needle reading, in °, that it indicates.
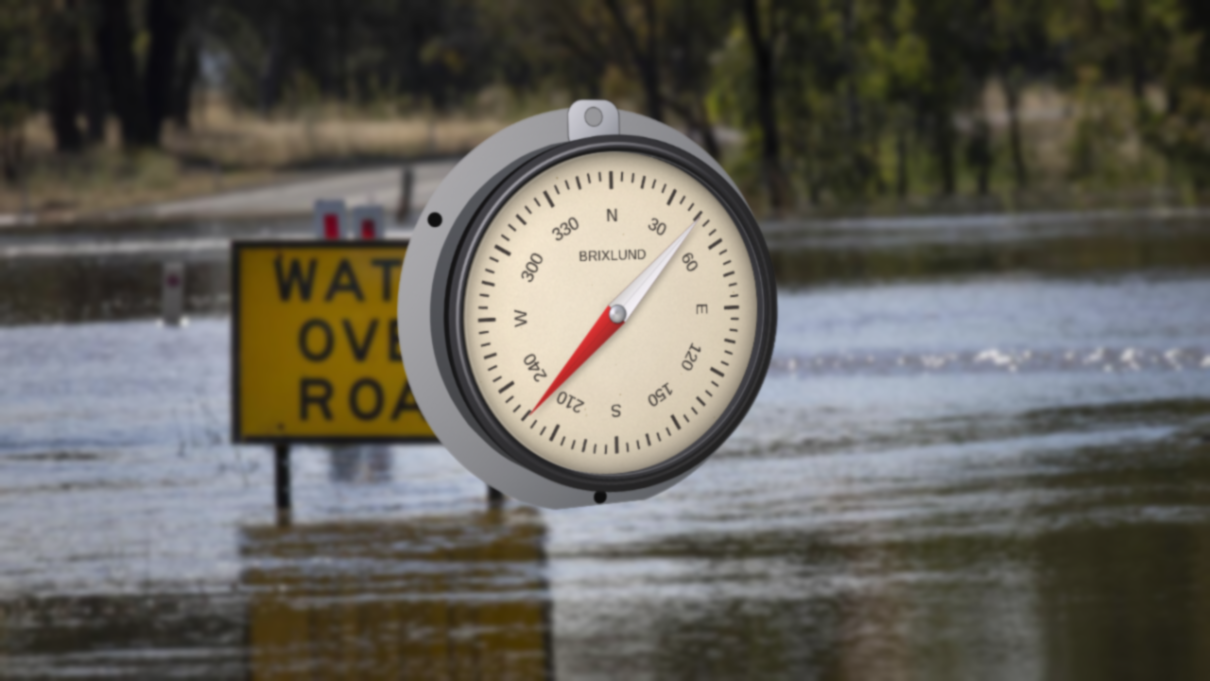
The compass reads 225 °
